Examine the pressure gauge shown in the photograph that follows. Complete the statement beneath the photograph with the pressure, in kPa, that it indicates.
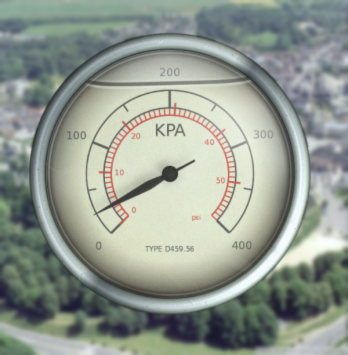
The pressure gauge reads 25 kPa
